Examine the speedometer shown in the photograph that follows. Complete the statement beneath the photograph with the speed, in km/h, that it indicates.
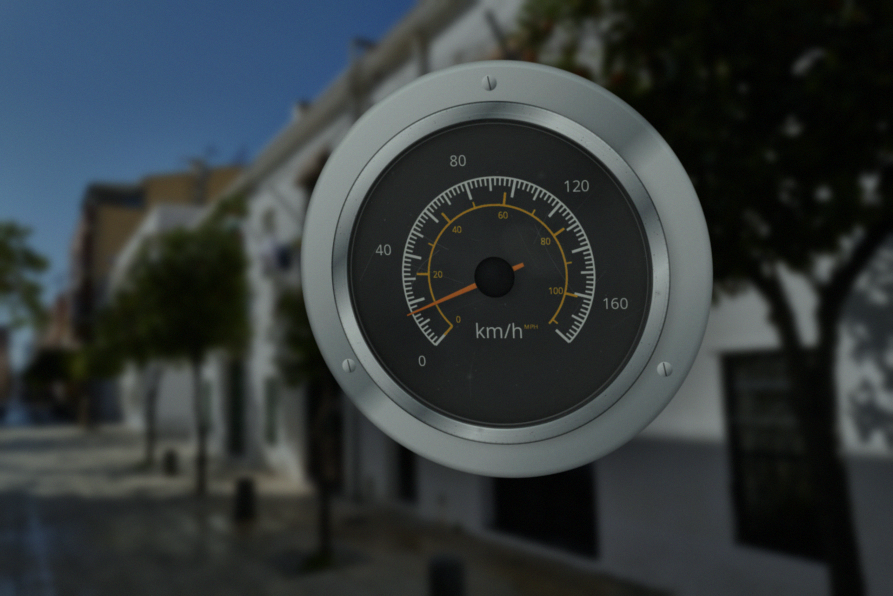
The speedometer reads 16 km/h
